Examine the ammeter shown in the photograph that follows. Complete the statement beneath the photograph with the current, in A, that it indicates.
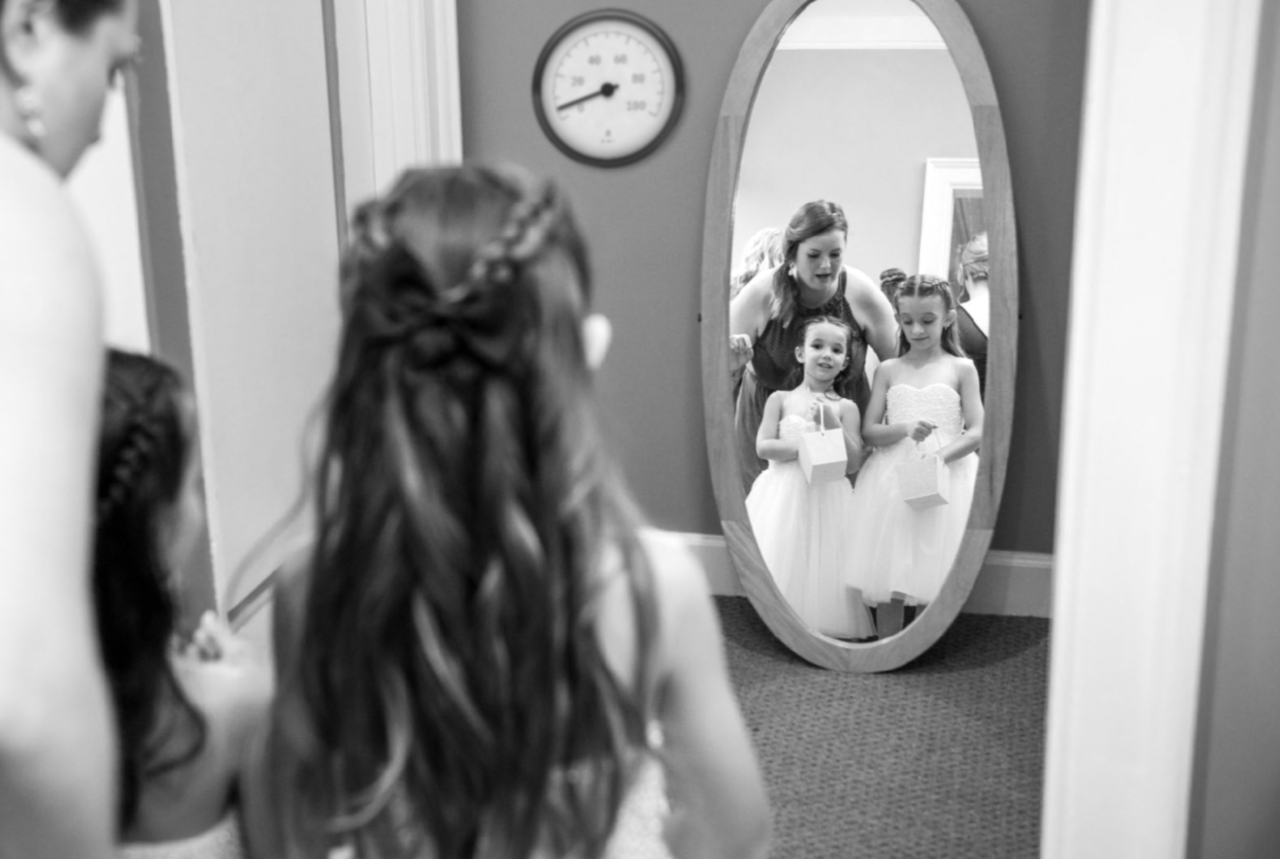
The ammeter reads 5 A
